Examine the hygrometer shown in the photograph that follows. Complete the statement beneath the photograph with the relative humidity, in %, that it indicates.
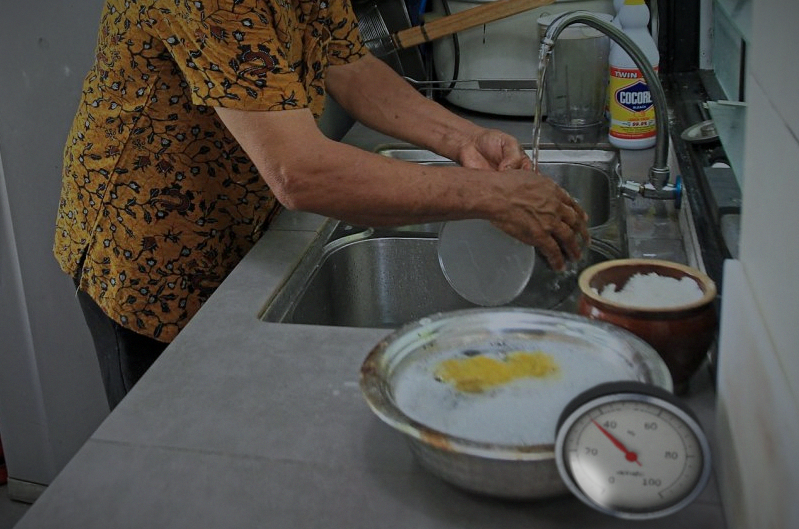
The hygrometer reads 36 %
